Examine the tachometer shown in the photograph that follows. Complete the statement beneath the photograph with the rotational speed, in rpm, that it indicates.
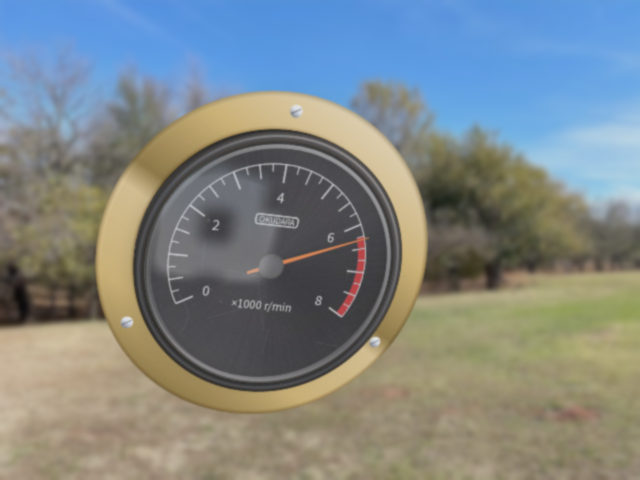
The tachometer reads 6250 rpm
